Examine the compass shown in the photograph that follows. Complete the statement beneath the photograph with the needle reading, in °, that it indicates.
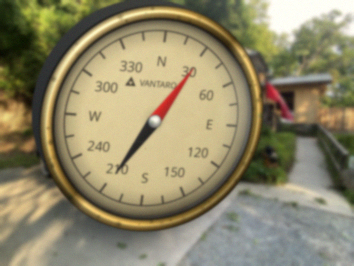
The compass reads 30 °
